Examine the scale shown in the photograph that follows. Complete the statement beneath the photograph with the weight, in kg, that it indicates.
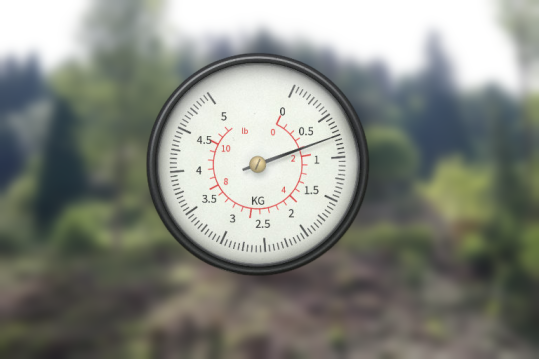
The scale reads 0.75 kg
